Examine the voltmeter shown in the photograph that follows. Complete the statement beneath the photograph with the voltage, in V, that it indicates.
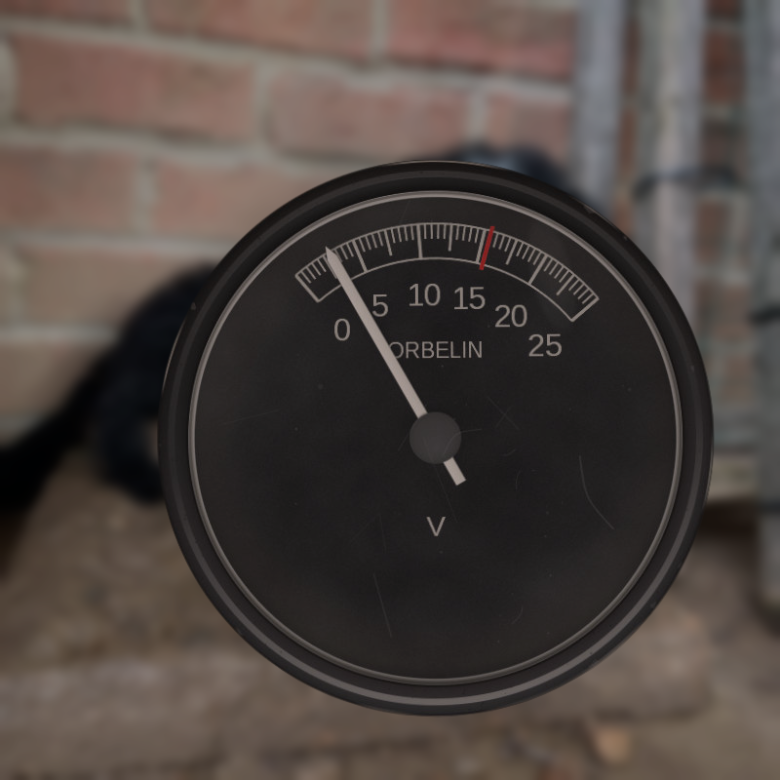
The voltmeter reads 3 V
